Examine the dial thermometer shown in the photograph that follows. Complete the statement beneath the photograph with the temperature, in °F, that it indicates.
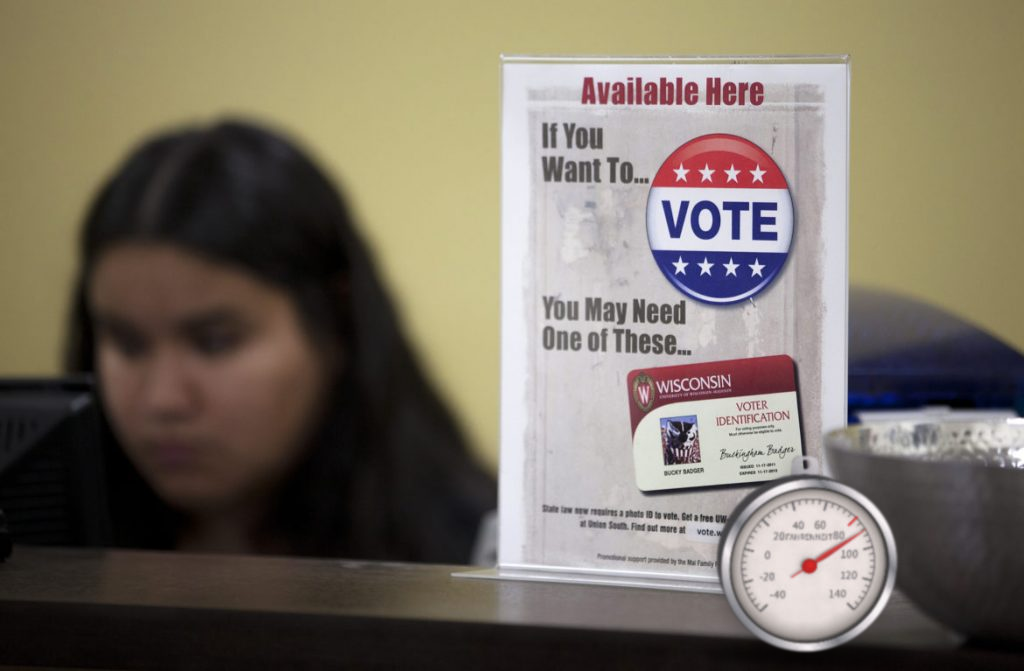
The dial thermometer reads 88 °F
